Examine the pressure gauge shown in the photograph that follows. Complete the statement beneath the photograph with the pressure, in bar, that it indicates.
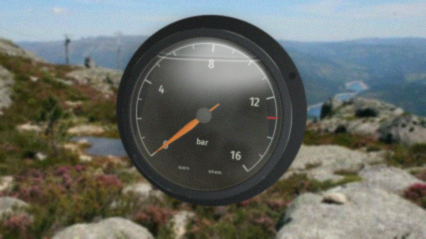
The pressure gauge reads 0 bar
